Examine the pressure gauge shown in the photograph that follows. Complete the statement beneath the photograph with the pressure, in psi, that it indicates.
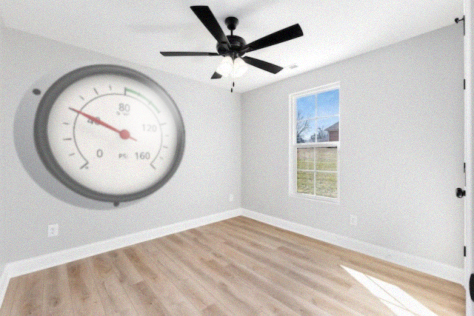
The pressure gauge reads 40 psi
